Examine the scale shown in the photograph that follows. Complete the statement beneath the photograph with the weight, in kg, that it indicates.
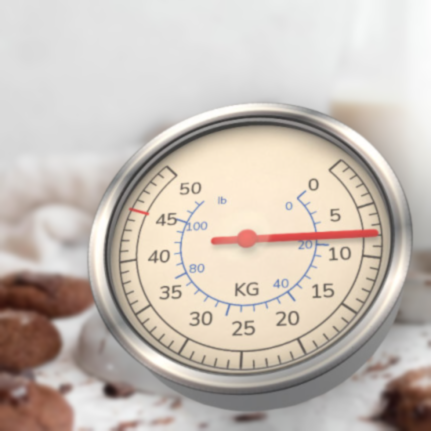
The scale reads 8 kg
